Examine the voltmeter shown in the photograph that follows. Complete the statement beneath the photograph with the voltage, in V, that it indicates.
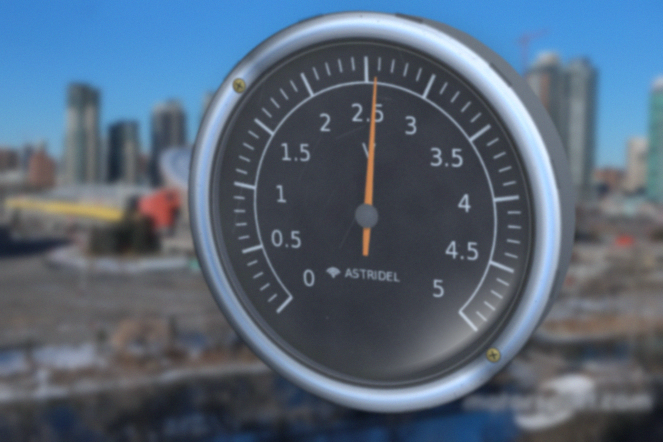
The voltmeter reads 2.6 V
